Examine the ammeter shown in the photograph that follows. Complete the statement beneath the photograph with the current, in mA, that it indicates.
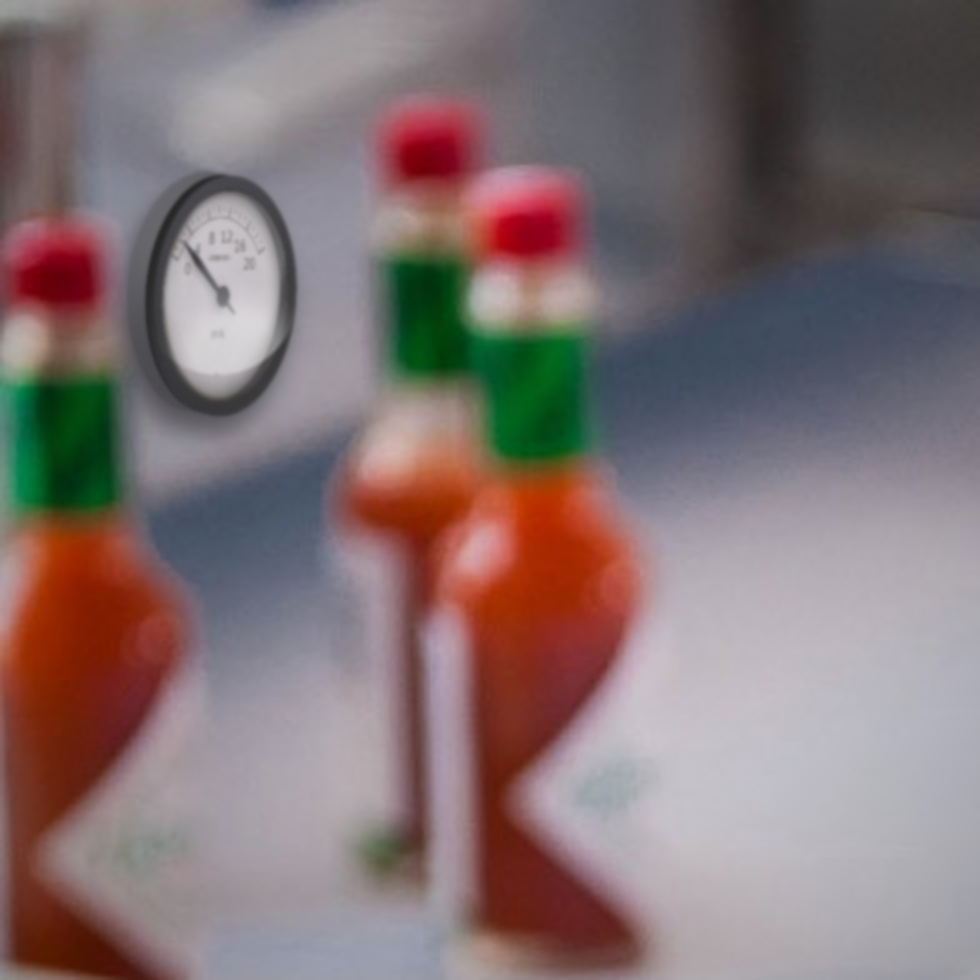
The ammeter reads 2 mA
